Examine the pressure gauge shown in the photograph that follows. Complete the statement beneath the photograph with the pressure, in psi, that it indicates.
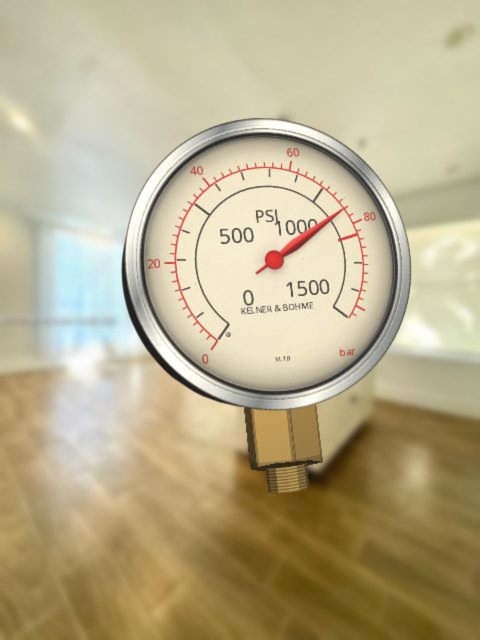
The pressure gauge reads 1100 psi
